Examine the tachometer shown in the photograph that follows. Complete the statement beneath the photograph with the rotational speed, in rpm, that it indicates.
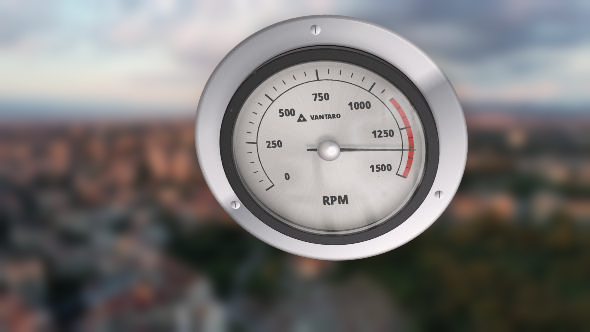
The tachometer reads 1350 rpm
